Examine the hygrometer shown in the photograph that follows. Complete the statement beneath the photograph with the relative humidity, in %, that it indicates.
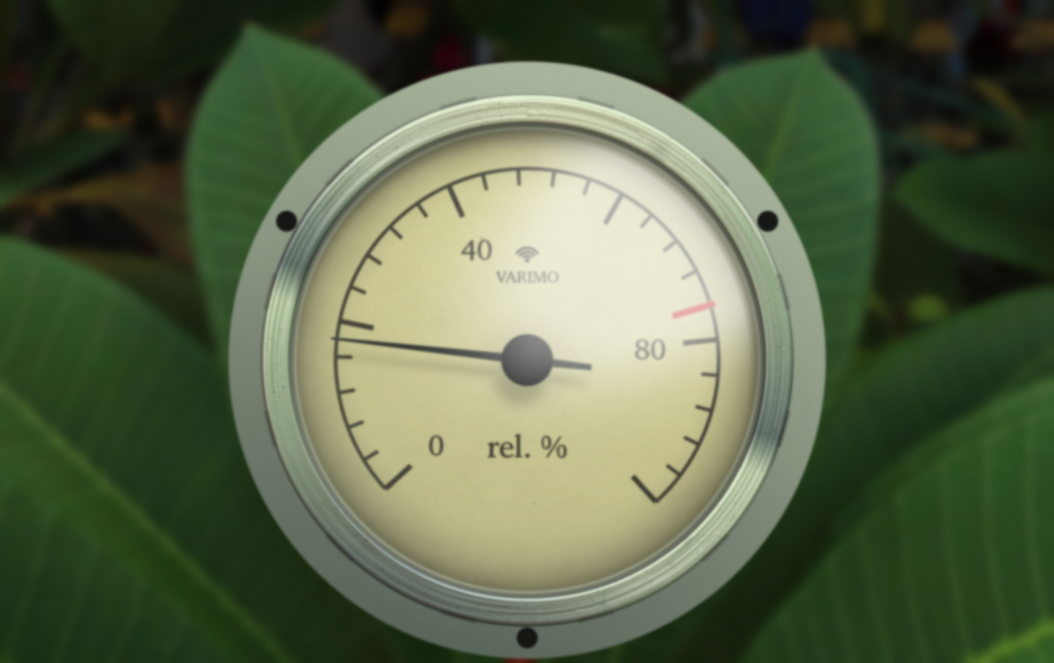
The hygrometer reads 18 %
